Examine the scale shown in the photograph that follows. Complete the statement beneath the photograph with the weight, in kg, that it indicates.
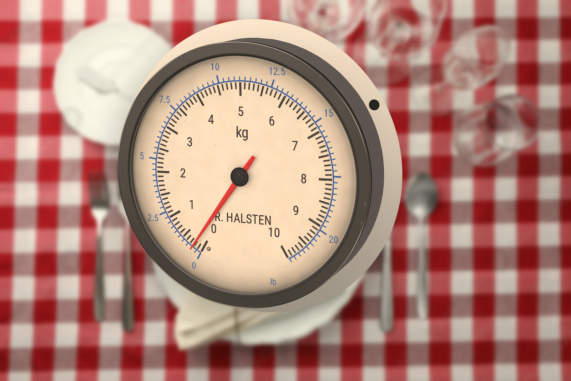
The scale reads 0.2 kg
